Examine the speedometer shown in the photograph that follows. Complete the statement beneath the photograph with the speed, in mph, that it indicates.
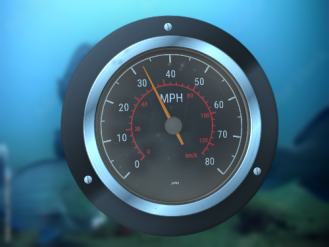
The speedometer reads 32.5 mph
